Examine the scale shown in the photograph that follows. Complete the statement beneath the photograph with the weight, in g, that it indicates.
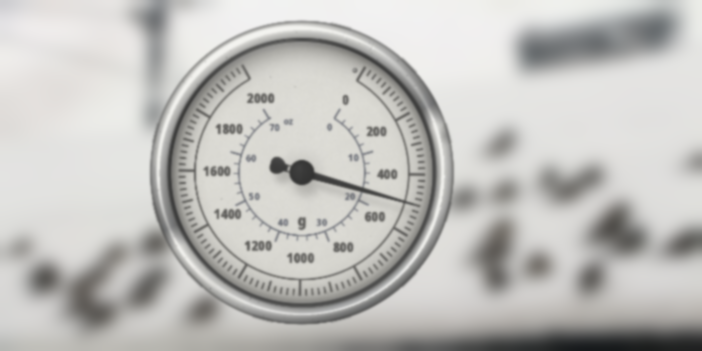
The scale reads 500 g
